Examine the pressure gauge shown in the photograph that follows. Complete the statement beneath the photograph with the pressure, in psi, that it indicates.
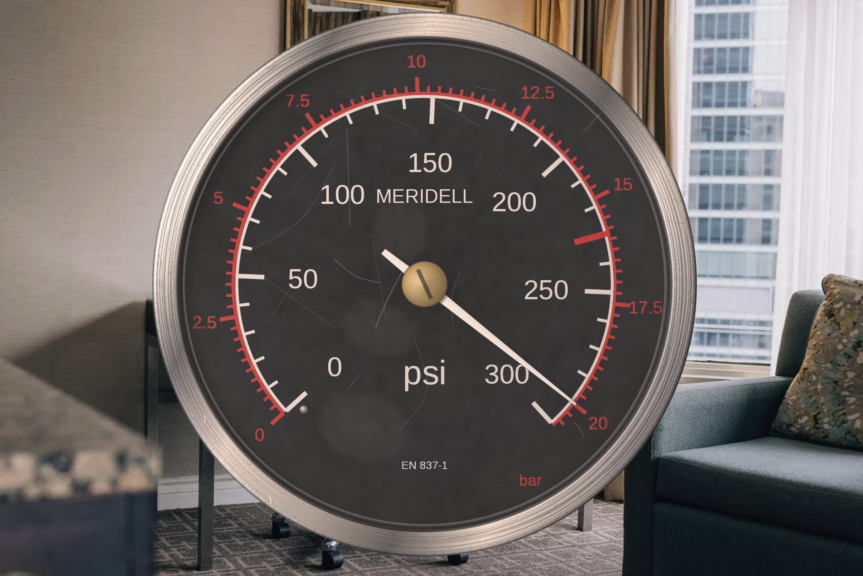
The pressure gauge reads 290 psi
